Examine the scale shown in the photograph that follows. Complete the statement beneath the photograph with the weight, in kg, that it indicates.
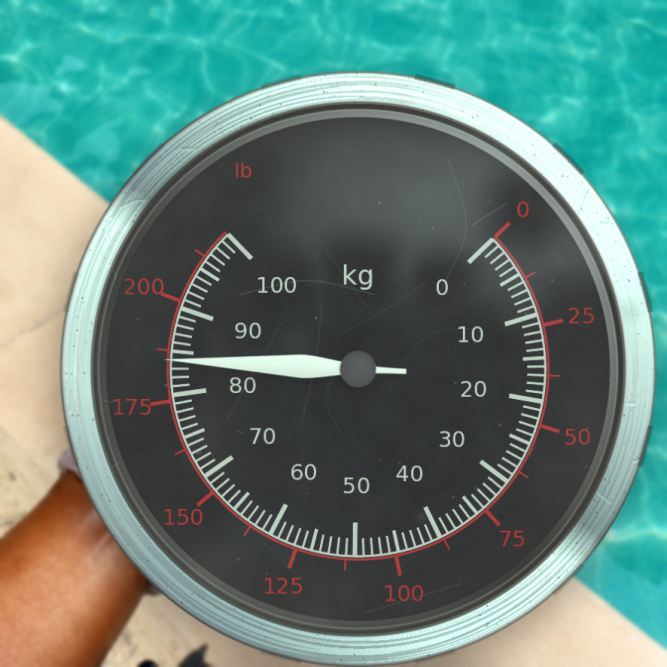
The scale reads 84 kg
